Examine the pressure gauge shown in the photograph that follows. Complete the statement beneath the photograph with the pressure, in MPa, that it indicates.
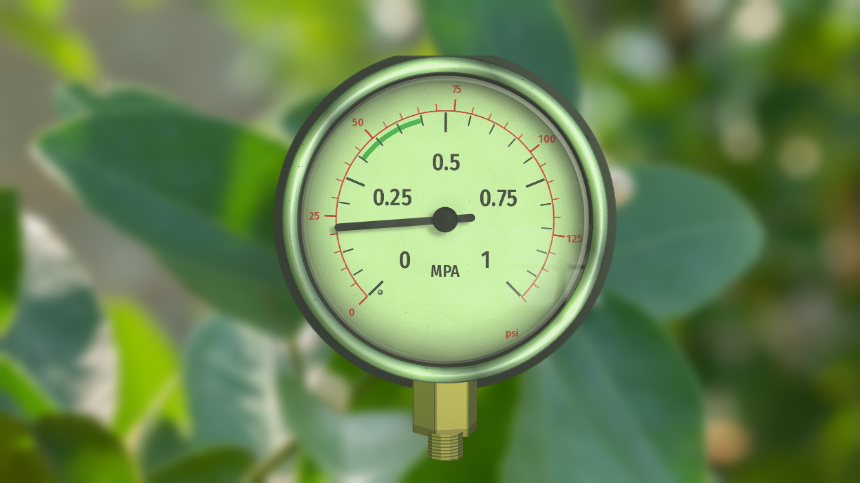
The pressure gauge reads 0.15 MPa
